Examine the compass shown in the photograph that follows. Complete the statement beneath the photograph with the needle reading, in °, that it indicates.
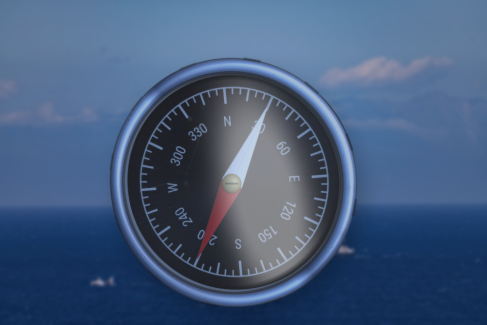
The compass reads 210 °
